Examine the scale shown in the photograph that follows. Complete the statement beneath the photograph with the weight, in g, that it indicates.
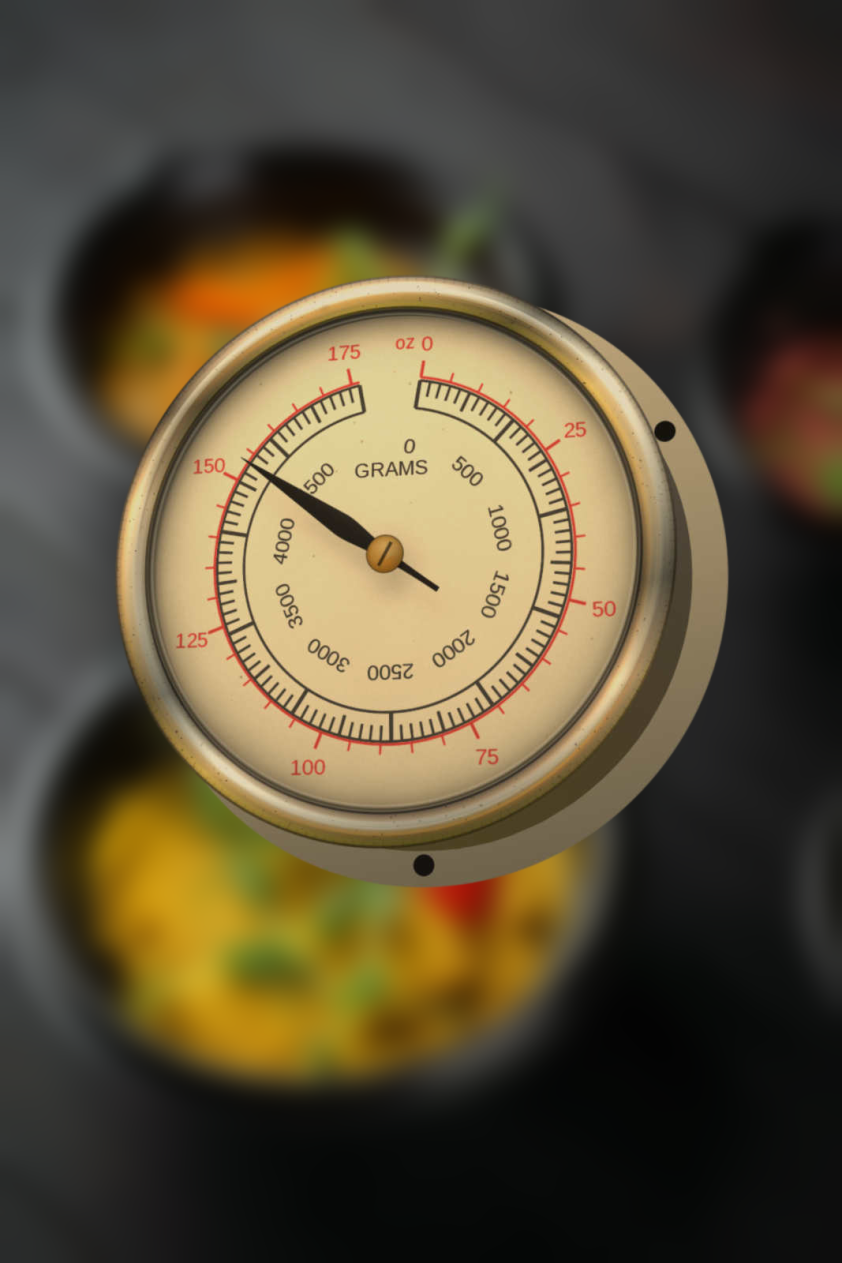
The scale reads 4350 g
